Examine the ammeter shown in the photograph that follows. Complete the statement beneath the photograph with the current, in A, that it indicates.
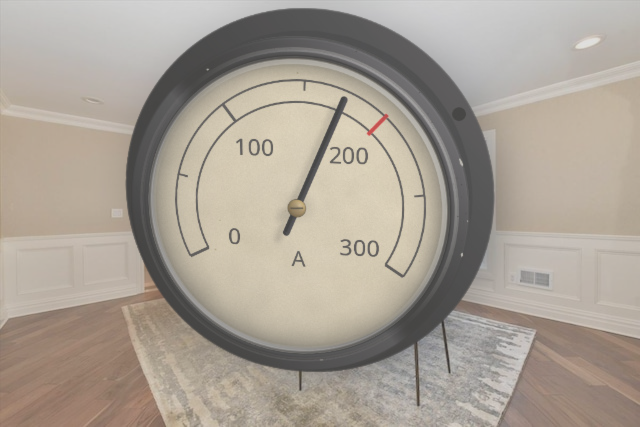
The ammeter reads 175 A
